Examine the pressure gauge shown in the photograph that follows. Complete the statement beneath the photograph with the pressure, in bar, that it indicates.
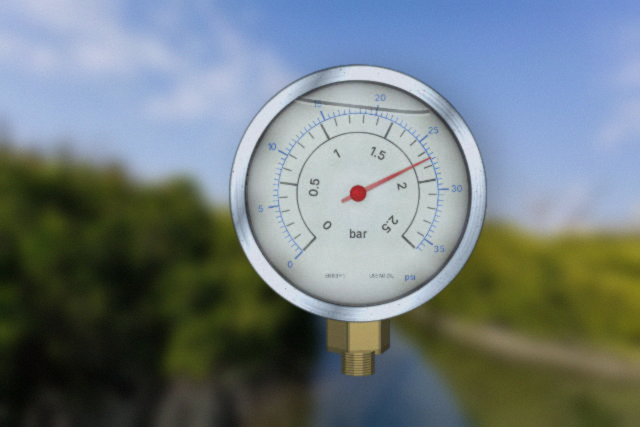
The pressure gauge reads 1.85 bar
